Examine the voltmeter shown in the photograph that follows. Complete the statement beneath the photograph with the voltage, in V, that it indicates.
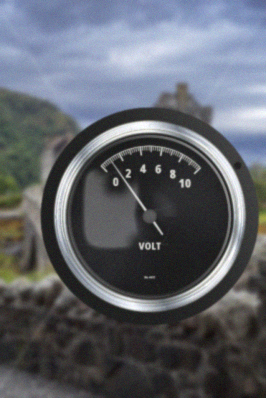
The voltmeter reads 1 V
